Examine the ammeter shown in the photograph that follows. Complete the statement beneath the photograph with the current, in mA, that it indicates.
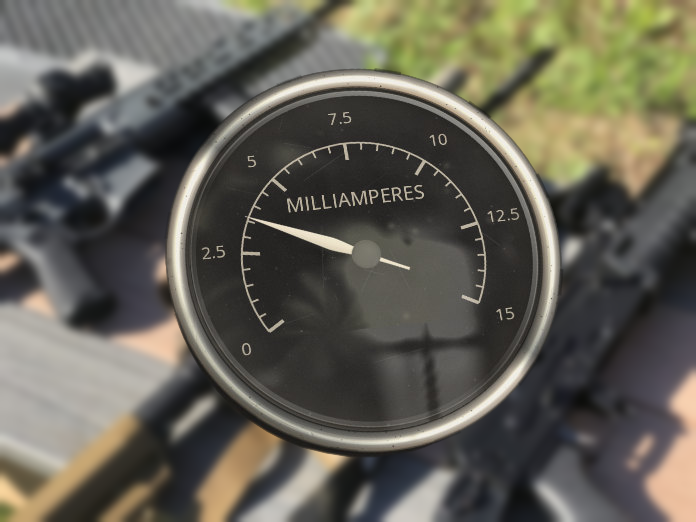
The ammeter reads 3.5 mA
